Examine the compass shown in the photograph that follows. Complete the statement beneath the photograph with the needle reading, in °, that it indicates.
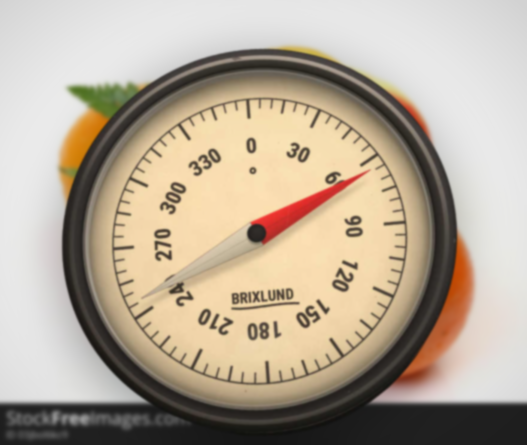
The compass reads 65 °
